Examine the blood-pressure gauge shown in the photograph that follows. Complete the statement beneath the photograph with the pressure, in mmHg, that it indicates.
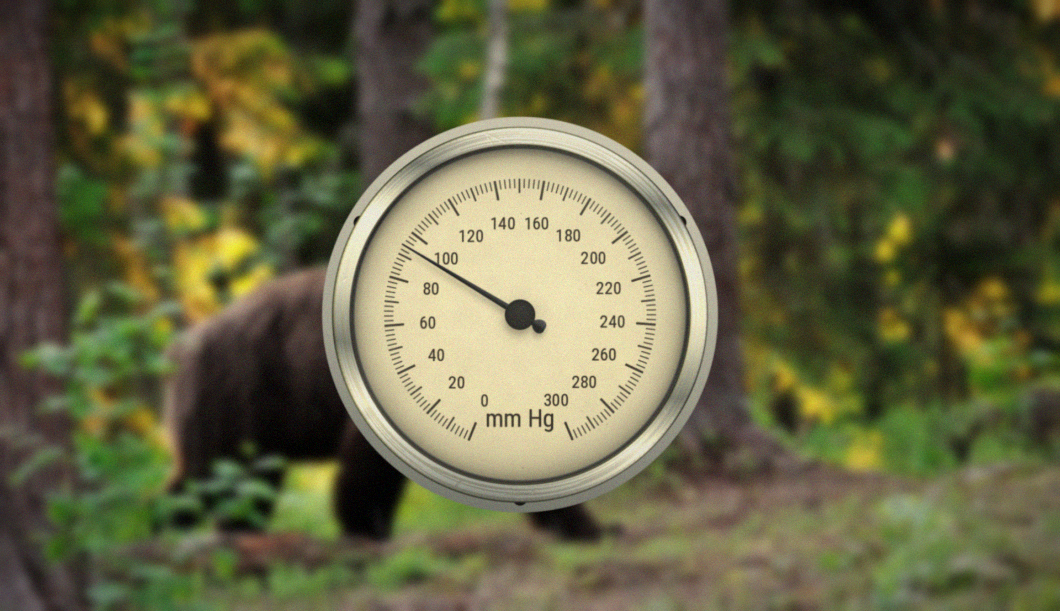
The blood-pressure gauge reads 94 mmHg
